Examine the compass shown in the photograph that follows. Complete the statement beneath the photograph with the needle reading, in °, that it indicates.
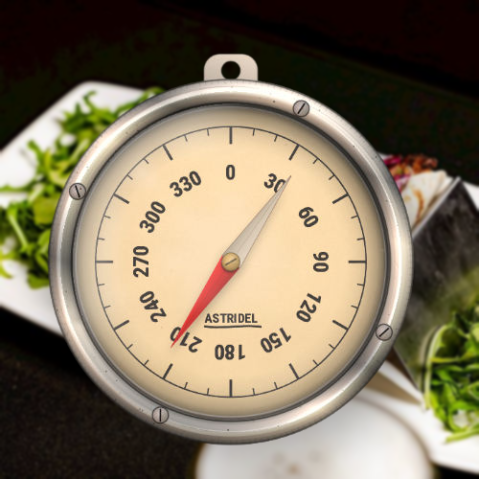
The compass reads 215 °
